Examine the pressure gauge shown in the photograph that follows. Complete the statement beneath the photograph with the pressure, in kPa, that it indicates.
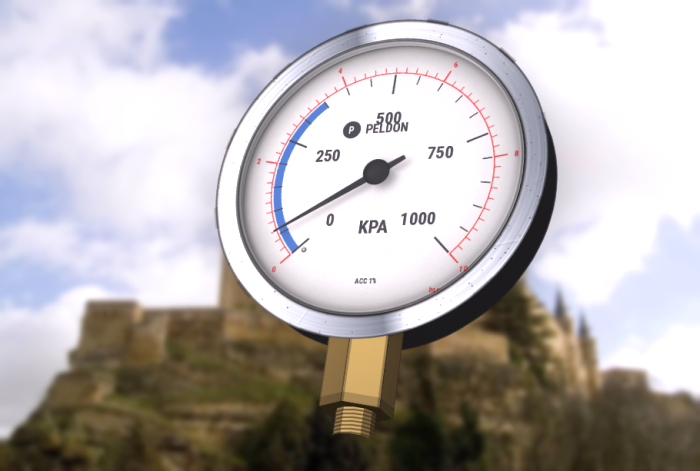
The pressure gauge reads 50 kPa
